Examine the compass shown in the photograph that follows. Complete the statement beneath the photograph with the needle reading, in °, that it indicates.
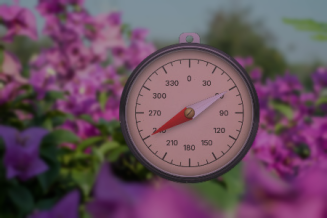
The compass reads 240 °
